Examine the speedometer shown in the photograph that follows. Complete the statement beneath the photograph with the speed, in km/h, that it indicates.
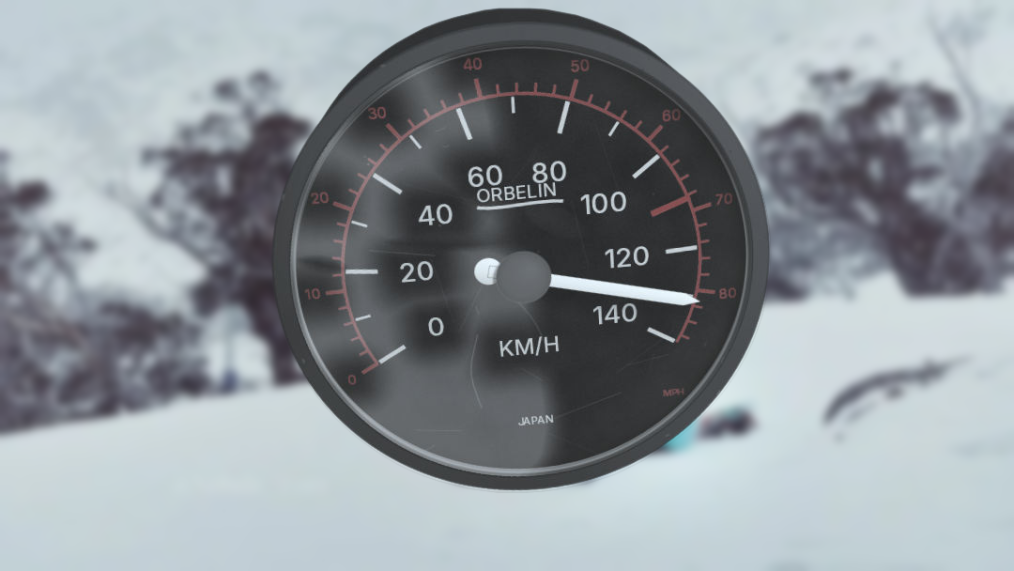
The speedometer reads 130 km/h
